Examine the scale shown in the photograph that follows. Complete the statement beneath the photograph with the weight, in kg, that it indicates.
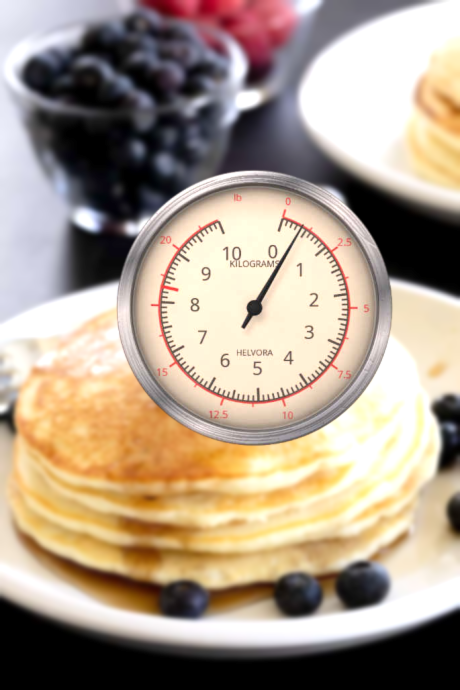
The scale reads 0.4 kg
